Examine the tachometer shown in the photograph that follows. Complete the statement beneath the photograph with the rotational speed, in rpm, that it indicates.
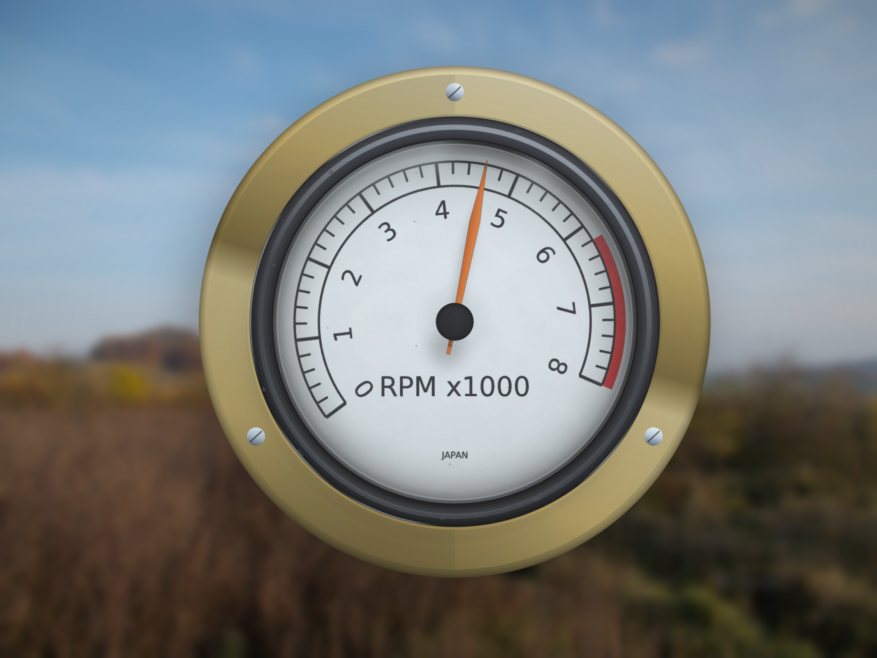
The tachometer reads 4600 rpm
